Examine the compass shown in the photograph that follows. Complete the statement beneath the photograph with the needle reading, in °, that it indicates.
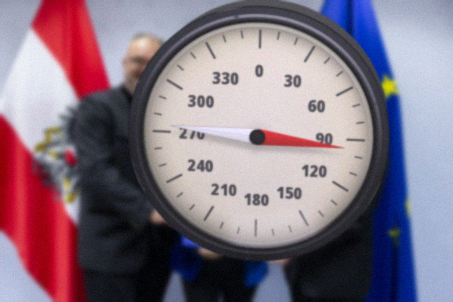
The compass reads 95 °
